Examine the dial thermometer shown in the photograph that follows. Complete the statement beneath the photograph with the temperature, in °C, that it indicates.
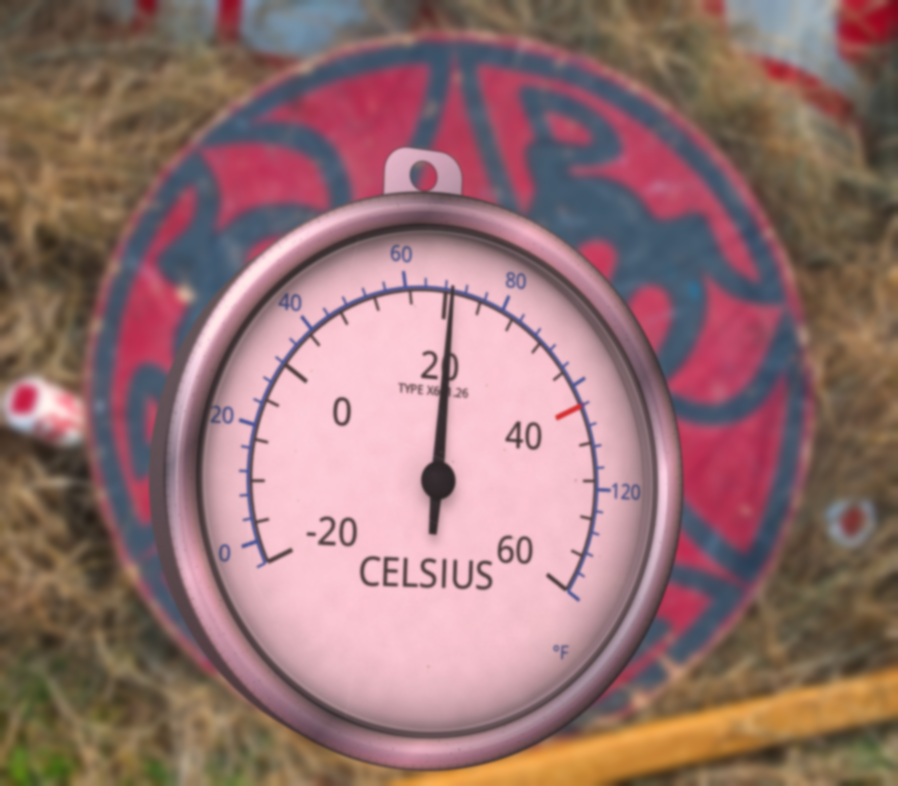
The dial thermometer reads 20 °C
